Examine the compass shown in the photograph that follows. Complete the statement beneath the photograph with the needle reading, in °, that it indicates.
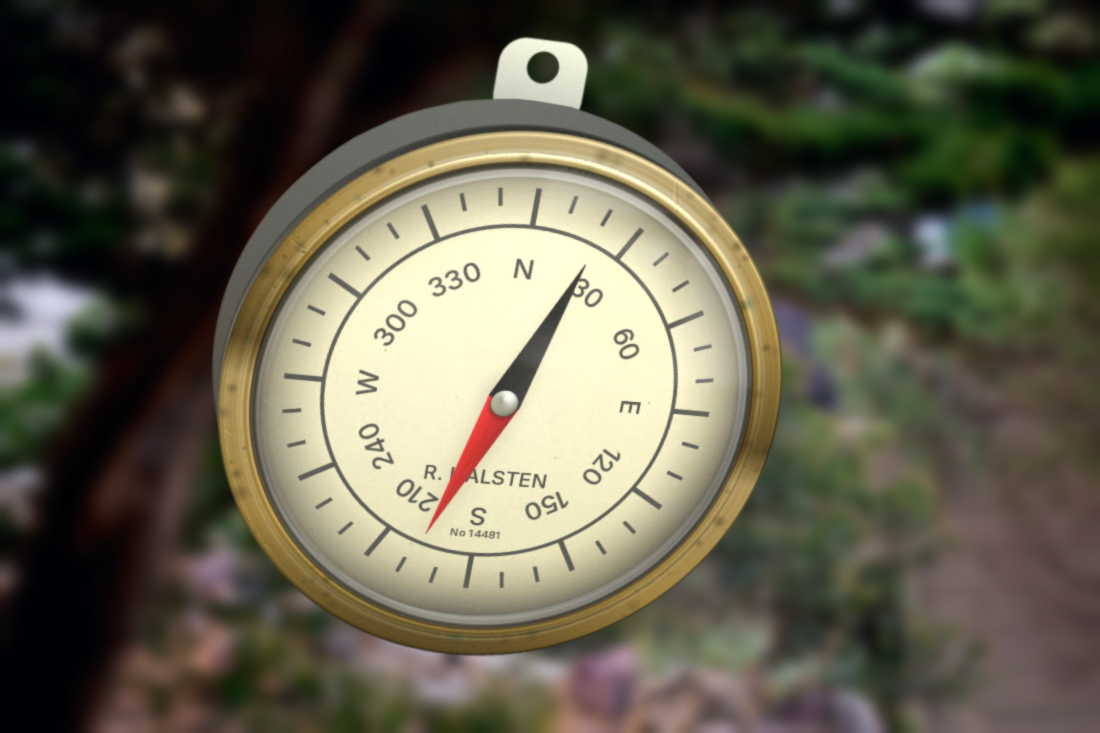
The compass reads 200 °
